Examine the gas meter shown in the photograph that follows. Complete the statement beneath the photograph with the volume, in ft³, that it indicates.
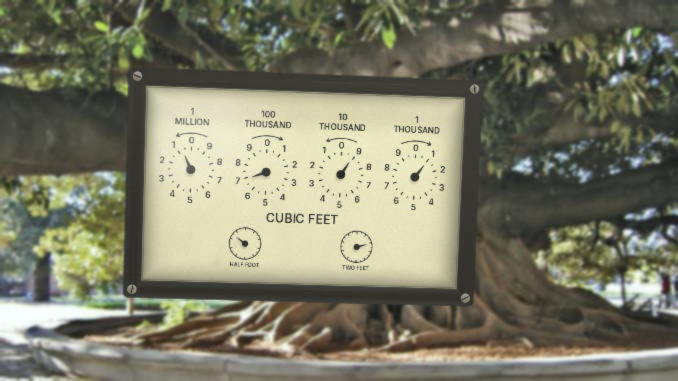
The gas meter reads 69100 ft³
